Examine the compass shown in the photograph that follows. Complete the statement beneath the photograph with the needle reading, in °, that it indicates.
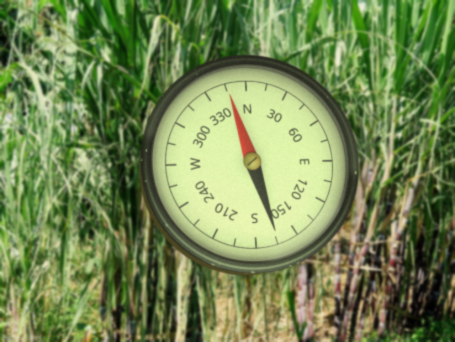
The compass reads 345 °
